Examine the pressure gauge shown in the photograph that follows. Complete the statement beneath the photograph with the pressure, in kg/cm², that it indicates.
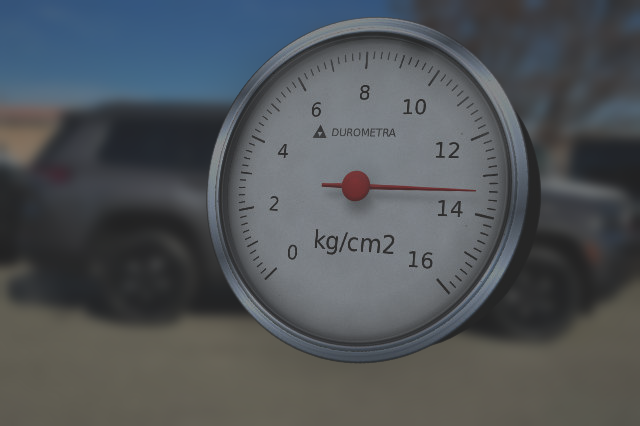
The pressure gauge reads 13.4 kg/cm²
